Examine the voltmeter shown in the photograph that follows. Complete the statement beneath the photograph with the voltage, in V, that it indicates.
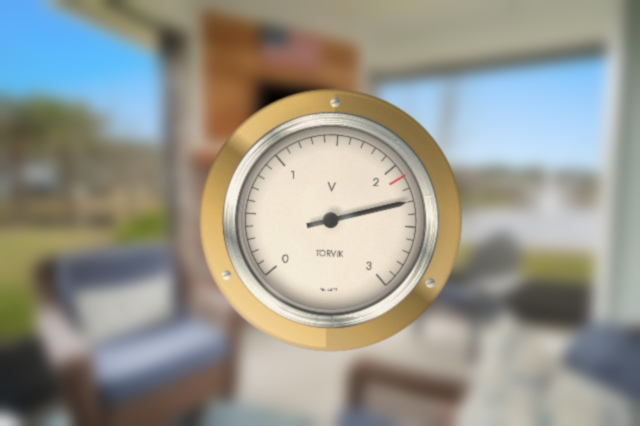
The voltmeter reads 2.3 V
